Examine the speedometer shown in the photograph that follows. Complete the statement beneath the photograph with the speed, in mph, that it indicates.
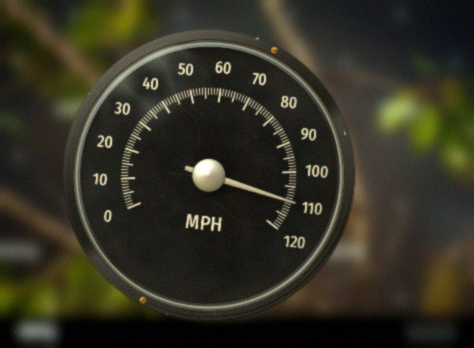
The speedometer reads 110 mph
